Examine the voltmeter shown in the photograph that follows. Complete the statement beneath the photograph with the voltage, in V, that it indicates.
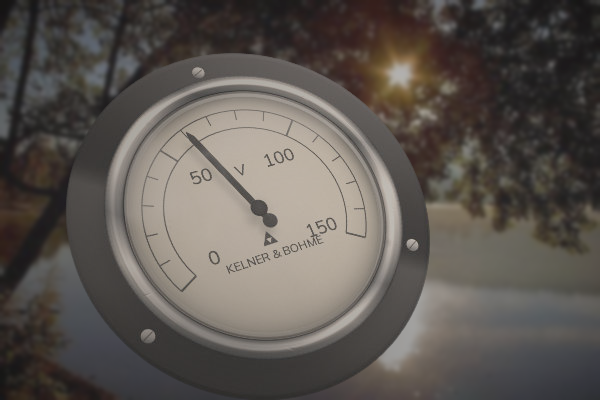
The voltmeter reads 60 V
